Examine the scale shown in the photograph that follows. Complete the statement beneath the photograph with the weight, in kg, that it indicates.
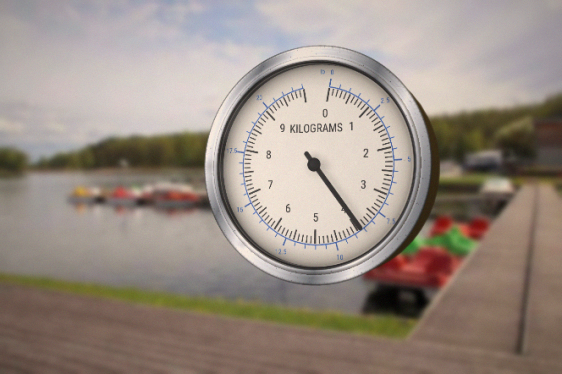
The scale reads 3.9 kg
